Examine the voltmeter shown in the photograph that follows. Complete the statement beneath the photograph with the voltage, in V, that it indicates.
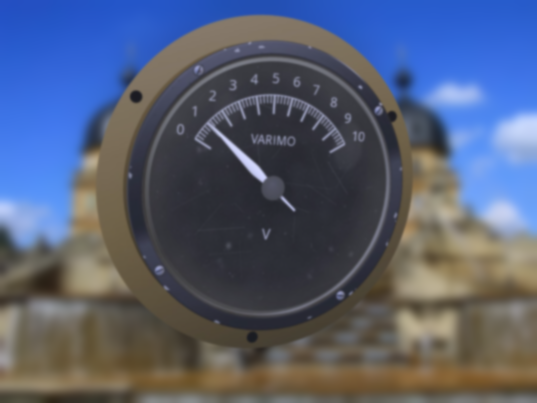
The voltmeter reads 1 V
